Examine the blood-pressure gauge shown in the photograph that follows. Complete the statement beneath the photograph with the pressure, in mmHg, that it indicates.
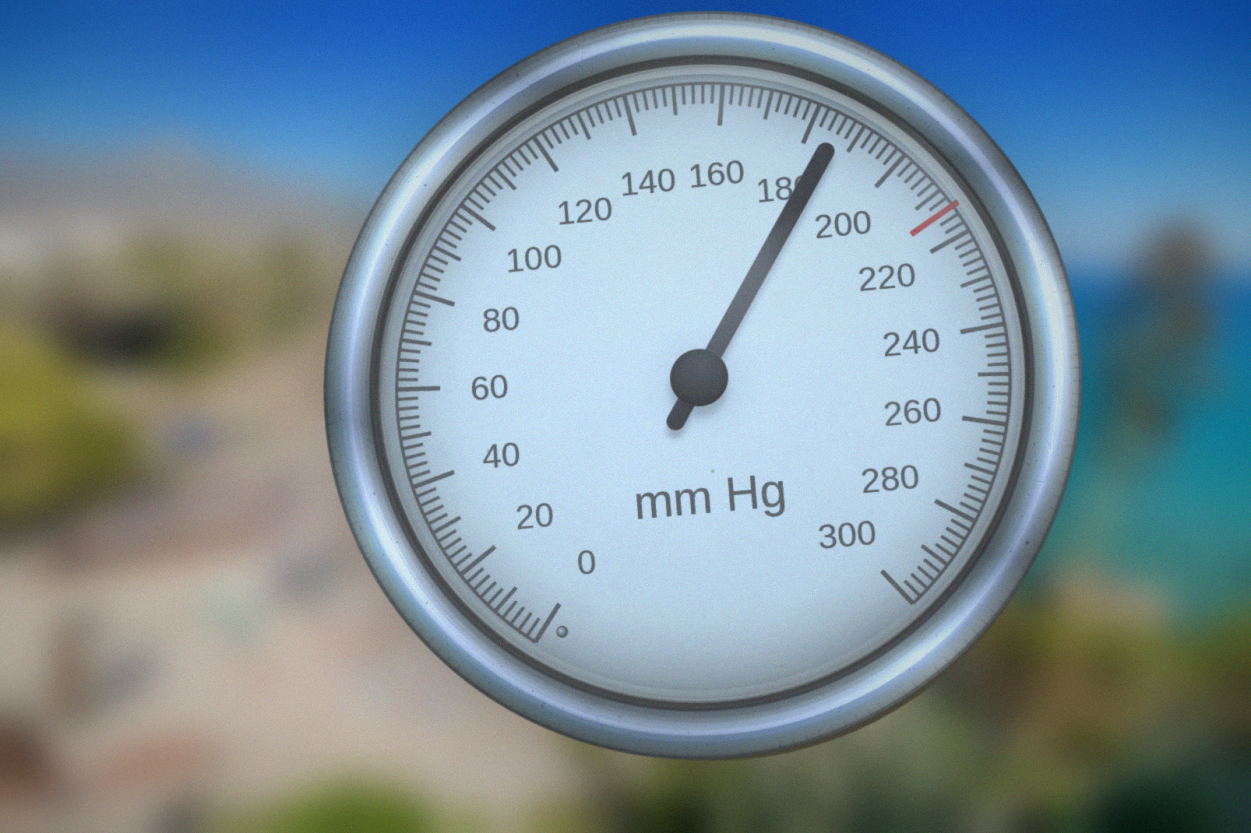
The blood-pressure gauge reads 186 mmHg
